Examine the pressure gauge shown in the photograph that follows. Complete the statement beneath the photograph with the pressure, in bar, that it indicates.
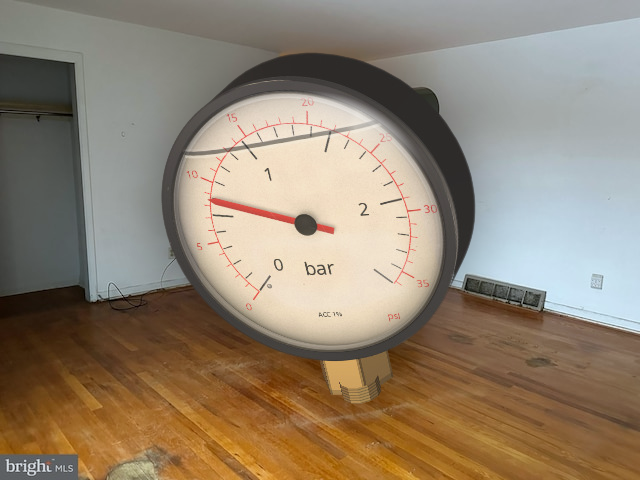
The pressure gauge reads 0.6 bar
